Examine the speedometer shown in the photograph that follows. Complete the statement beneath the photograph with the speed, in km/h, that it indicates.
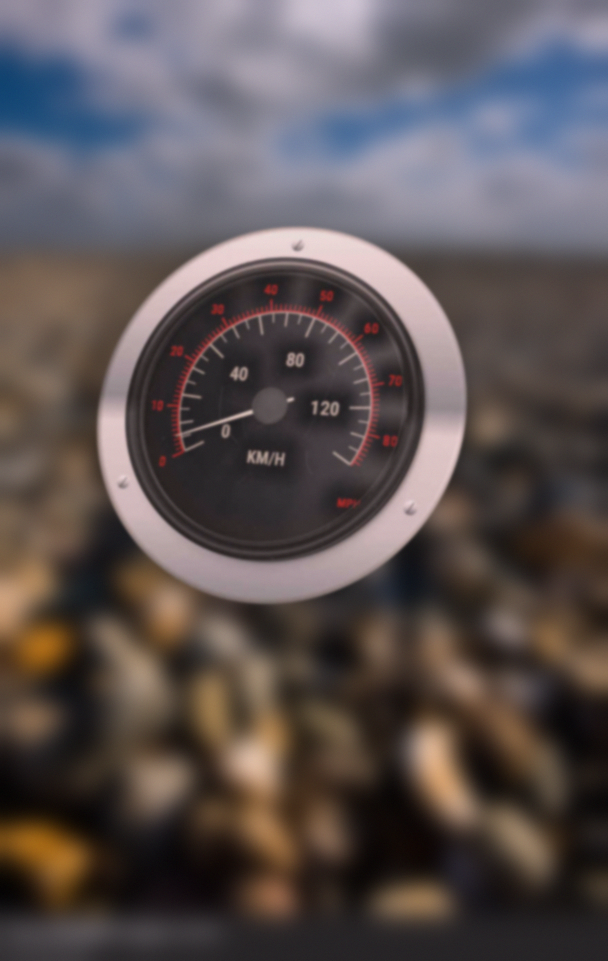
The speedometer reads 5 km/h
